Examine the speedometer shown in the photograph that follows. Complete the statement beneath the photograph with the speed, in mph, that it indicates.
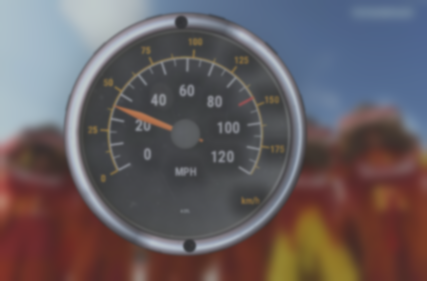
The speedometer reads 25 mph
